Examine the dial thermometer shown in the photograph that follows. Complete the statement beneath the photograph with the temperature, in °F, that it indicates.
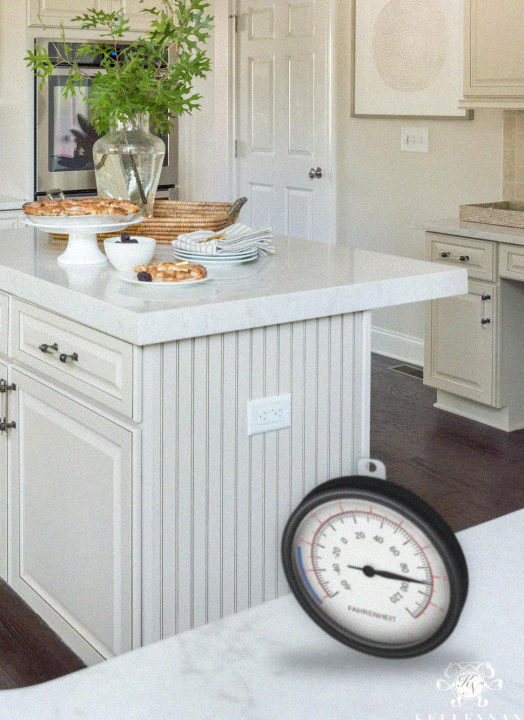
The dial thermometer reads 90 °F
